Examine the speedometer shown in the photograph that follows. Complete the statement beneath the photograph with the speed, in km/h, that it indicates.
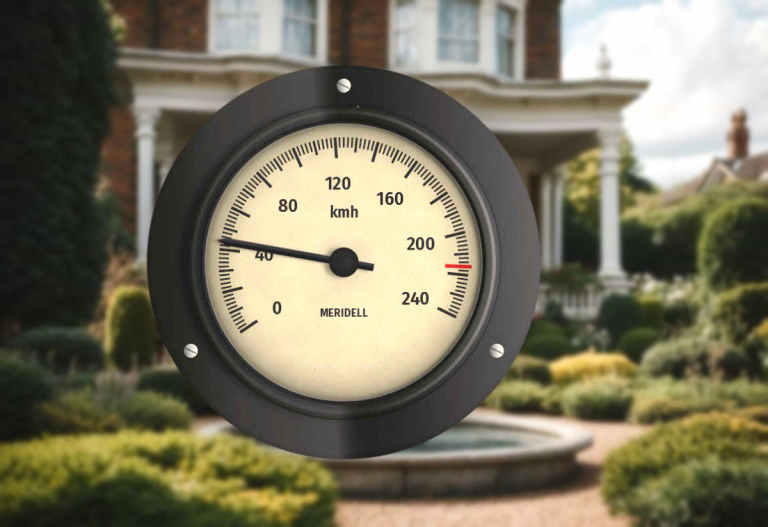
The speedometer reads 44 km/h
